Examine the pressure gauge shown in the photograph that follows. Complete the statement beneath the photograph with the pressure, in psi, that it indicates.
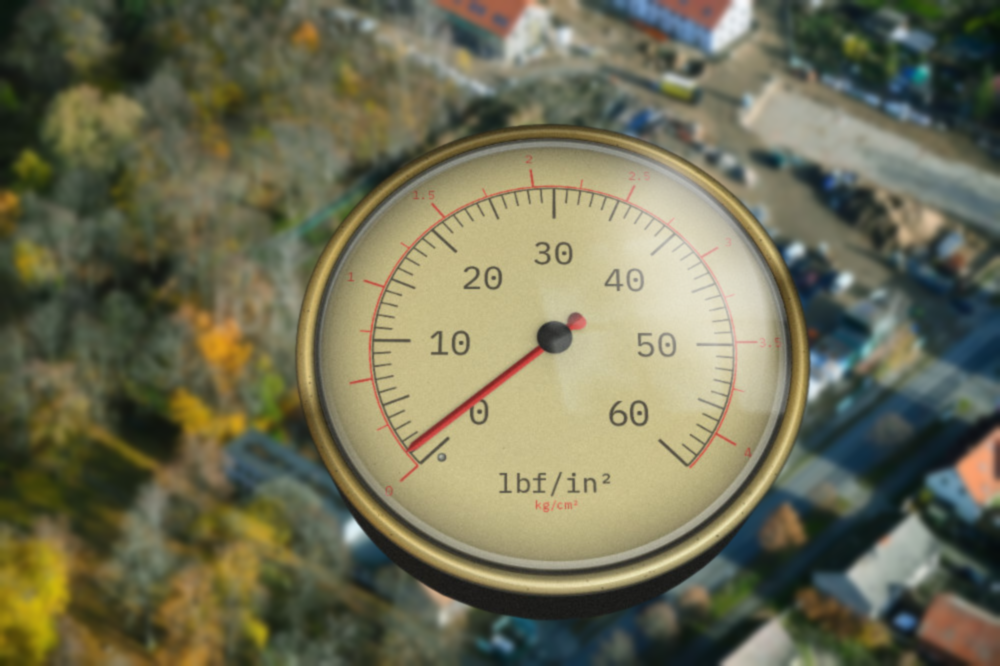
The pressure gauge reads 1 psi
